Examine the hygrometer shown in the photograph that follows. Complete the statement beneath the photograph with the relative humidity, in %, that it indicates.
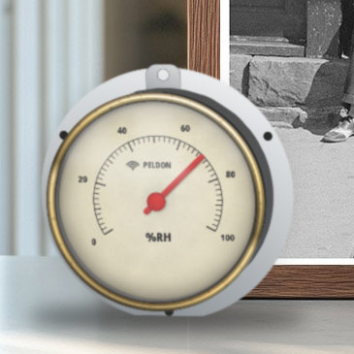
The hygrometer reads 70 %
